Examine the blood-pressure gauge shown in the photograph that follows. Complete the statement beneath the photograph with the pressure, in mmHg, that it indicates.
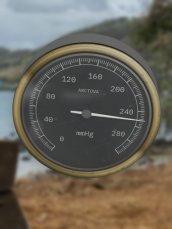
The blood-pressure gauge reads 250 mmHg
